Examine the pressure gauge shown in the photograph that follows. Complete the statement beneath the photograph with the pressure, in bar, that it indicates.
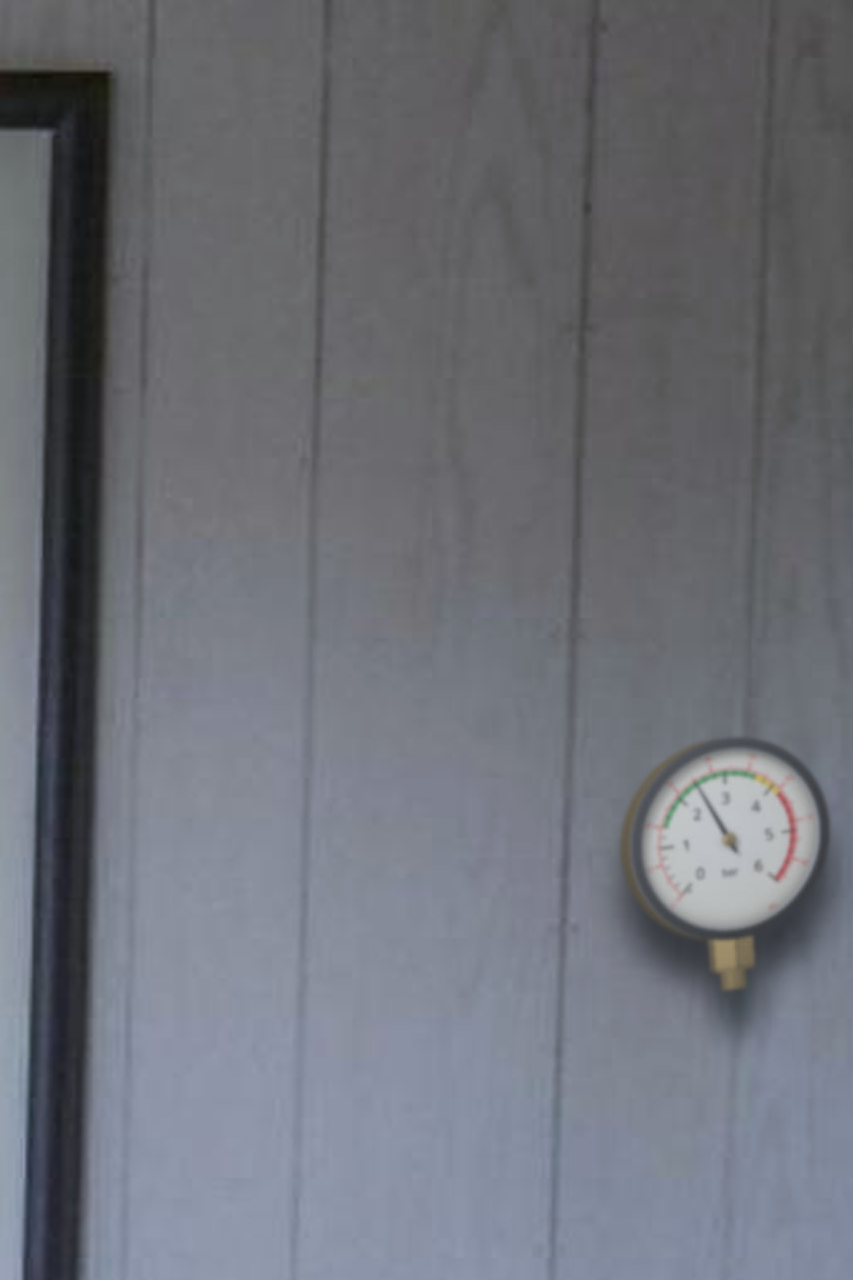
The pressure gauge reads 2.4 bar
